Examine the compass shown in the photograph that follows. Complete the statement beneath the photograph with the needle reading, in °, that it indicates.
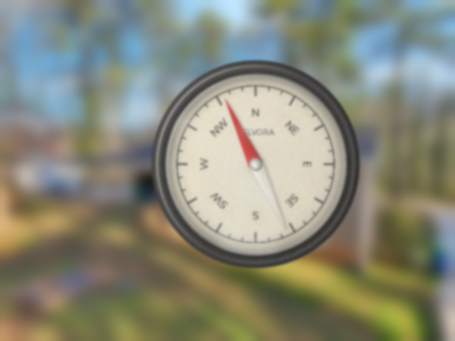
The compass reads 335 °
